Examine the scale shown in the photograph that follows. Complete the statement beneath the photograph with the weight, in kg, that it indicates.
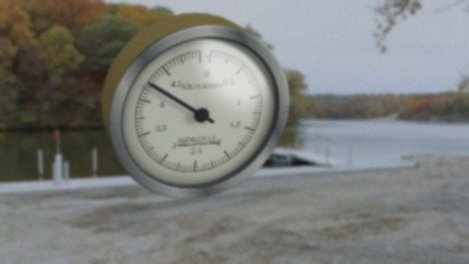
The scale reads 4.25 kg
